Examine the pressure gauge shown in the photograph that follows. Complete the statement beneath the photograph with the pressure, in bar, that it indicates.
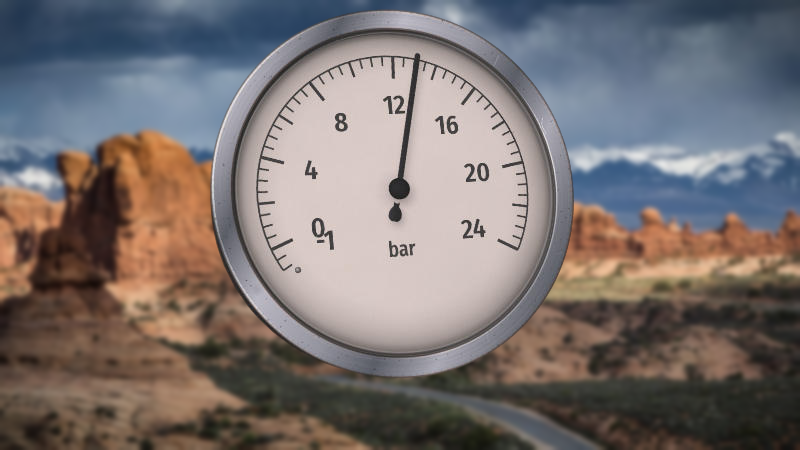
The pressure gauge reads 13 bar
